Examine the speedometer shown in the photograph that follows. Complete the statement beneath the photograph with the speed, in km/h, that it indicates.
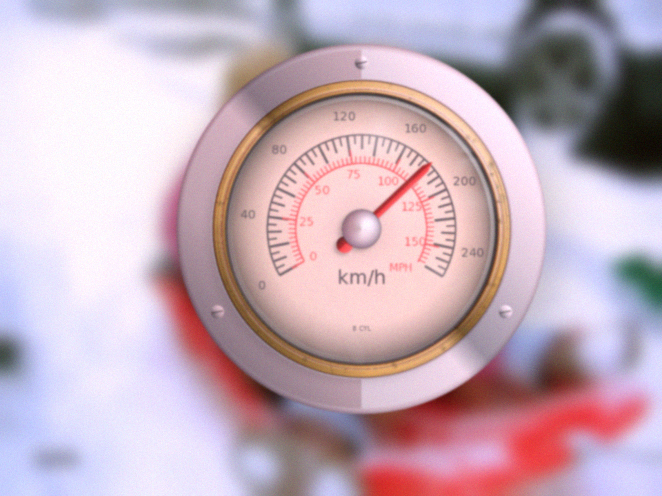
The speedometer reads 180 km/h
